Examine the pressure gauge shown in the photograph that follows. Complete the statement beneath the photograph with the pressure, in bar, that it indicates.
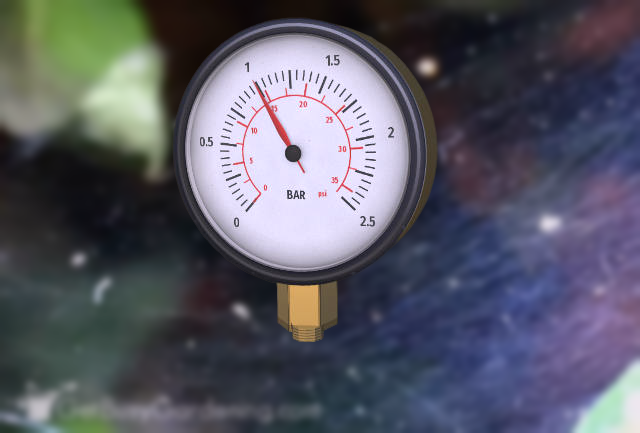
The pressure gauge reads 1 bar
